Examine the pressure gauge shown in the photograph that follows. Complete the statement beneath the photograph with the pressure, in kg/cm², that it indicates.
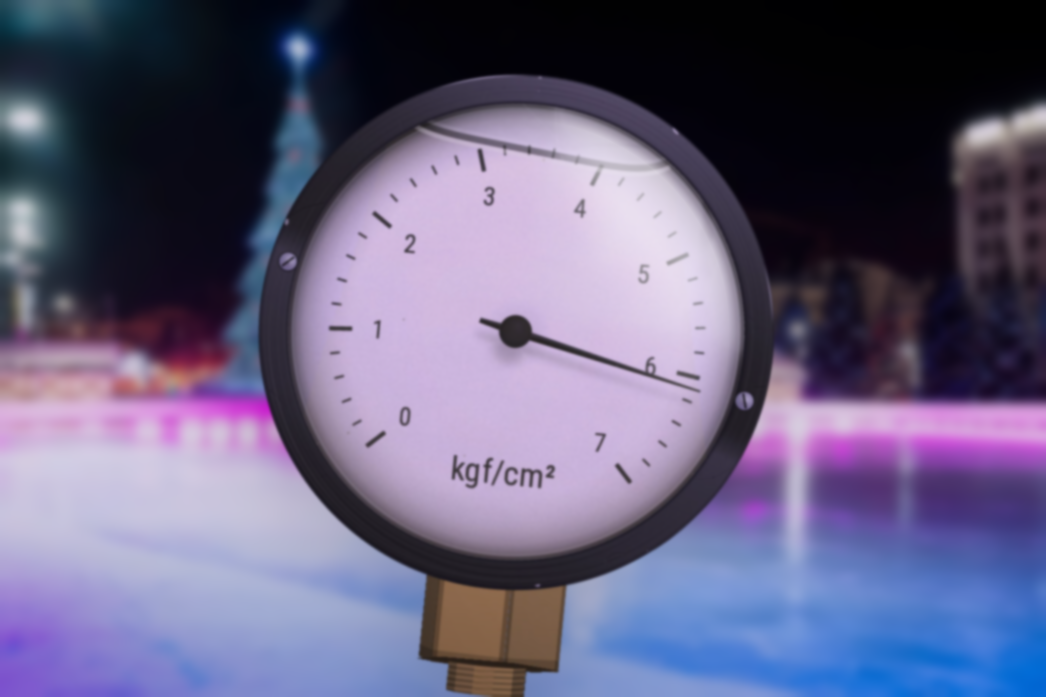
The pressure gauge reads 6.1 kg/cm²
